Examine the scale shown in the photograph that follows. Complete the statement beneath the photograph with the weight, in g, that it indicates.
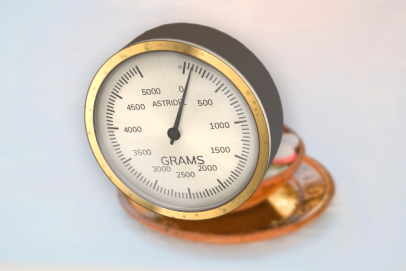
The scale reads 100 g
